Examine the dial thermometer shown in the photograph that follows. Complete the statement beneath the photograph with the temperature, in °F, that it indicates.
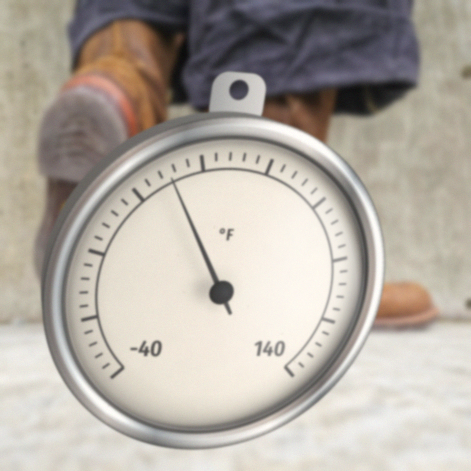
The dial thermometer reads 30 °F
